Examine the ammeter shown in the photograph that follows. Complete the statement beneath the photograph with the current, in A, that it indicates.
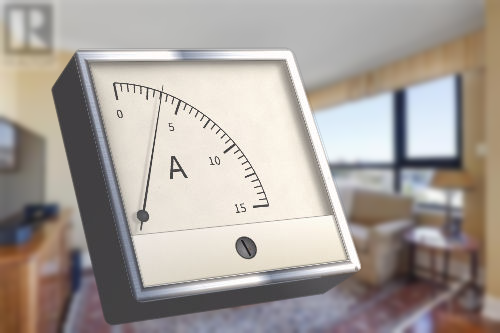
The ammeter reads 3.5 A
